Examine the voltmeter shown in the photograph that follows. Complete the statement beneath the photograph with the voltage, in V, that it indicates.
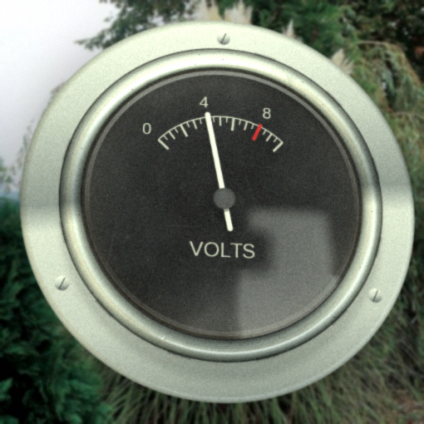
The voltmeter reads 4 V
